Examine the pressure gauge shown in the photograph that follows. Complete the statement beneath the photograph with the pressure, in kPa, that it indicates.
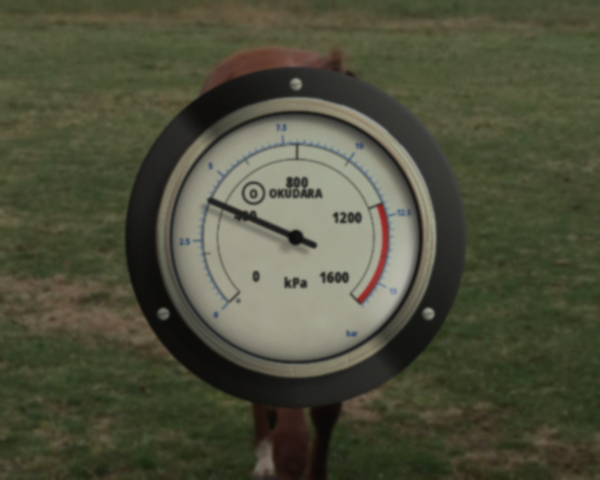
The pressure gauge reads 400 kPa
